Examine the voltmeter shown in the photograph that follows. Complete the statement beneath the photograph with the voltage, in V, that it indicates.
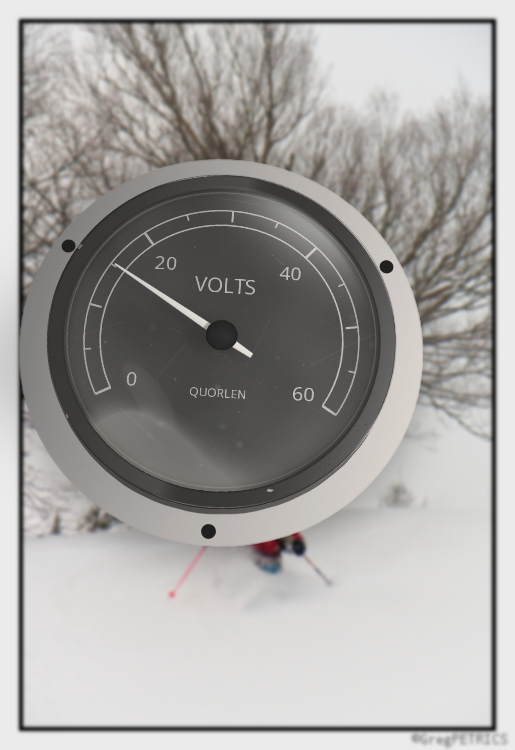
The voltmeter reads 15 V
